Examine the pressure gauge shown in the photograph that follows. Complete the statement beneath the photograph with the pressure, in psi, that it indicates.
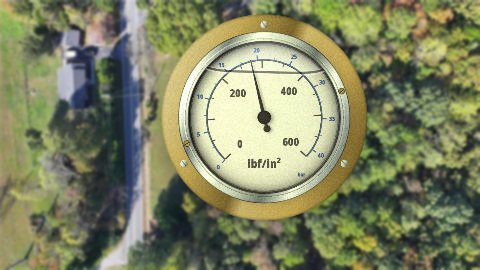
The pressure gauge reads 275 psi
